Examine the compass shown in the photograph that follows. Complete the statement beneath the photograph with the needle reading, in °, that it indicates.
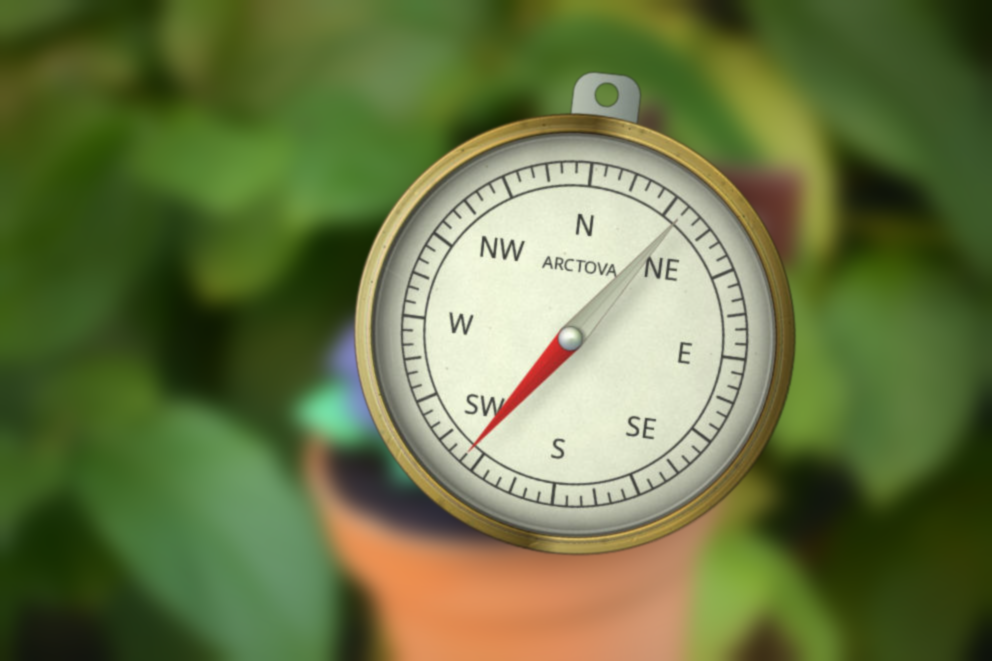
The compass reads 215 °
